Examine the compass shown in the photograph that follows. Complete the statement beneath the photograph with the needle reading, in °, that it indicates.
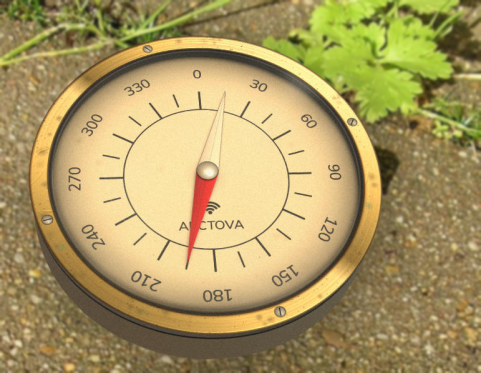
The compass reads 195 °
